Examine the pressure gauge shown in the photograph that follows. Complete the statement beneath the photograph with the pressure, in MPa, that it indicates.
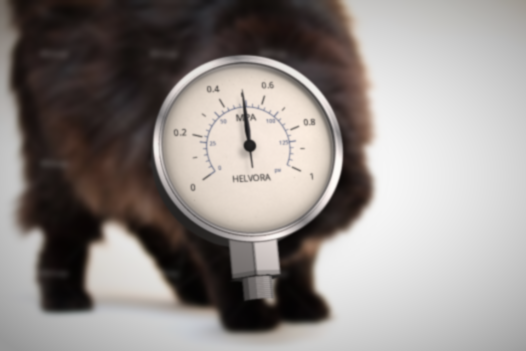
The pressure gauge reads 0.5 MPa
